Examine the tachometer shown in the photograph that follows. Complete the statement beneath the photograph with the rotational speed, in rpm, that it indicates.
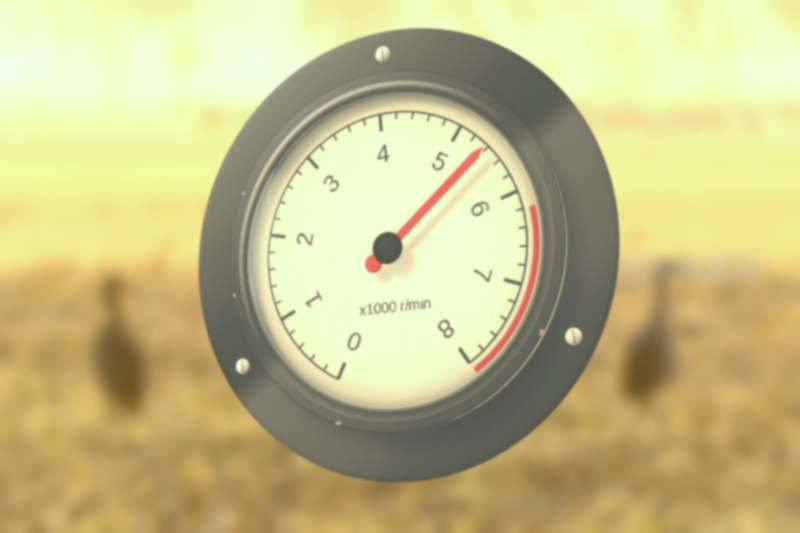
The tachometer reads 5400 rpm
